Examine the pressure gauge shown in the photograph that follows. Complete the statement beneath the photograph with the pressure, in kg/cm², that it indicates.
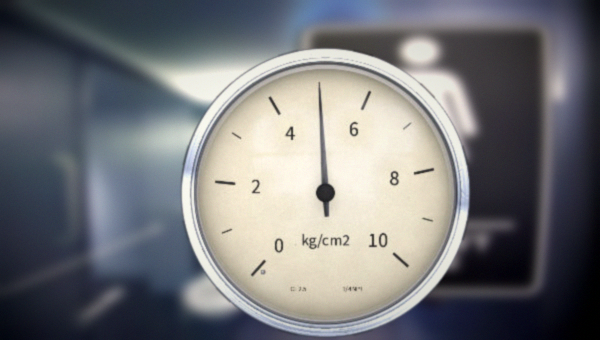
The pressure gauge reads 5 kg/cm²
